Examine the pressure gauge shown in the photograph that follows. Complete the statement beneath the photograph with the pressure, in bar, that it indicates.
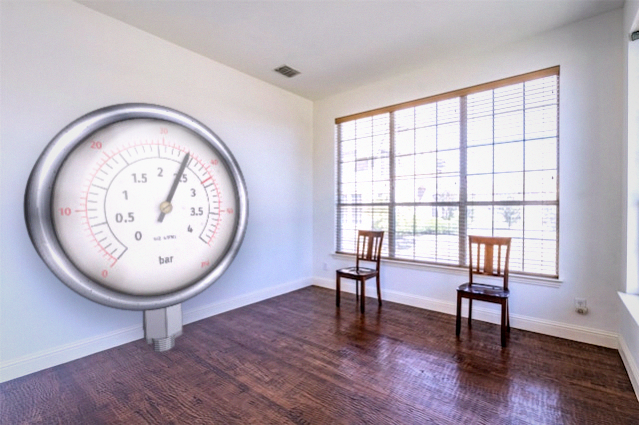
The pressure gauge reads 2.4 bar
